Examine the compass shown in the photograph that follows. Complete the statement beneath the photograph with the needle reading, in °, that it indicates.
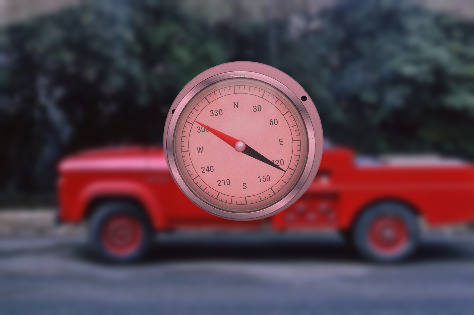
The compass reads 305 °
